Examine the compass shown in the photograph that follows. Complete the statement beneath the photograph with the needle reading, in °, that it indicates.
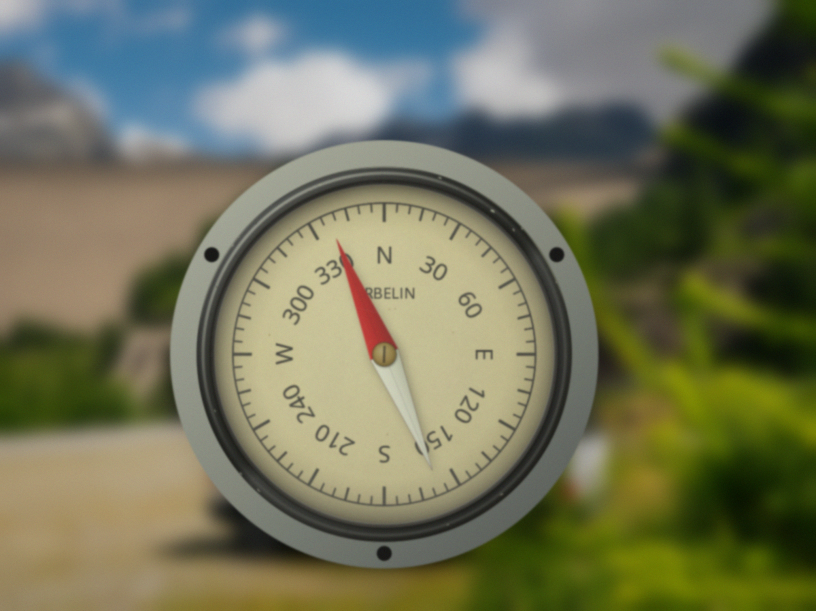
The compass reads 337.5 °
